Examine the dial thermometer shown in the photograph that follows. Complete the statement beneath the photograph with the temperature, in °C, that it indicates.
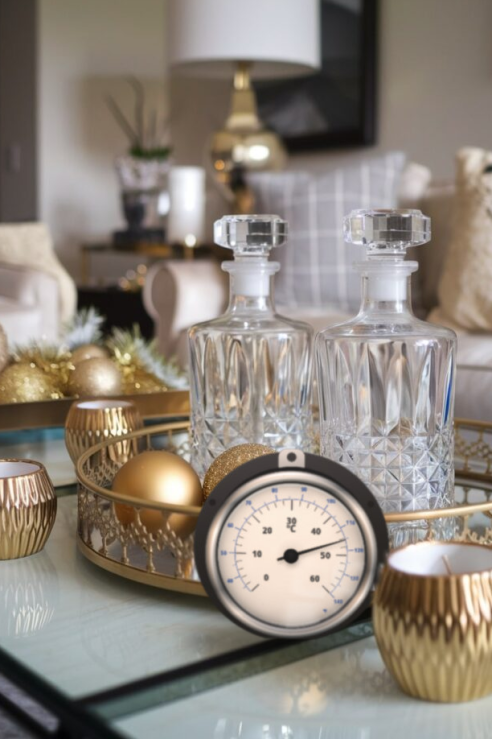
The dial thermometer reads 46 °C
